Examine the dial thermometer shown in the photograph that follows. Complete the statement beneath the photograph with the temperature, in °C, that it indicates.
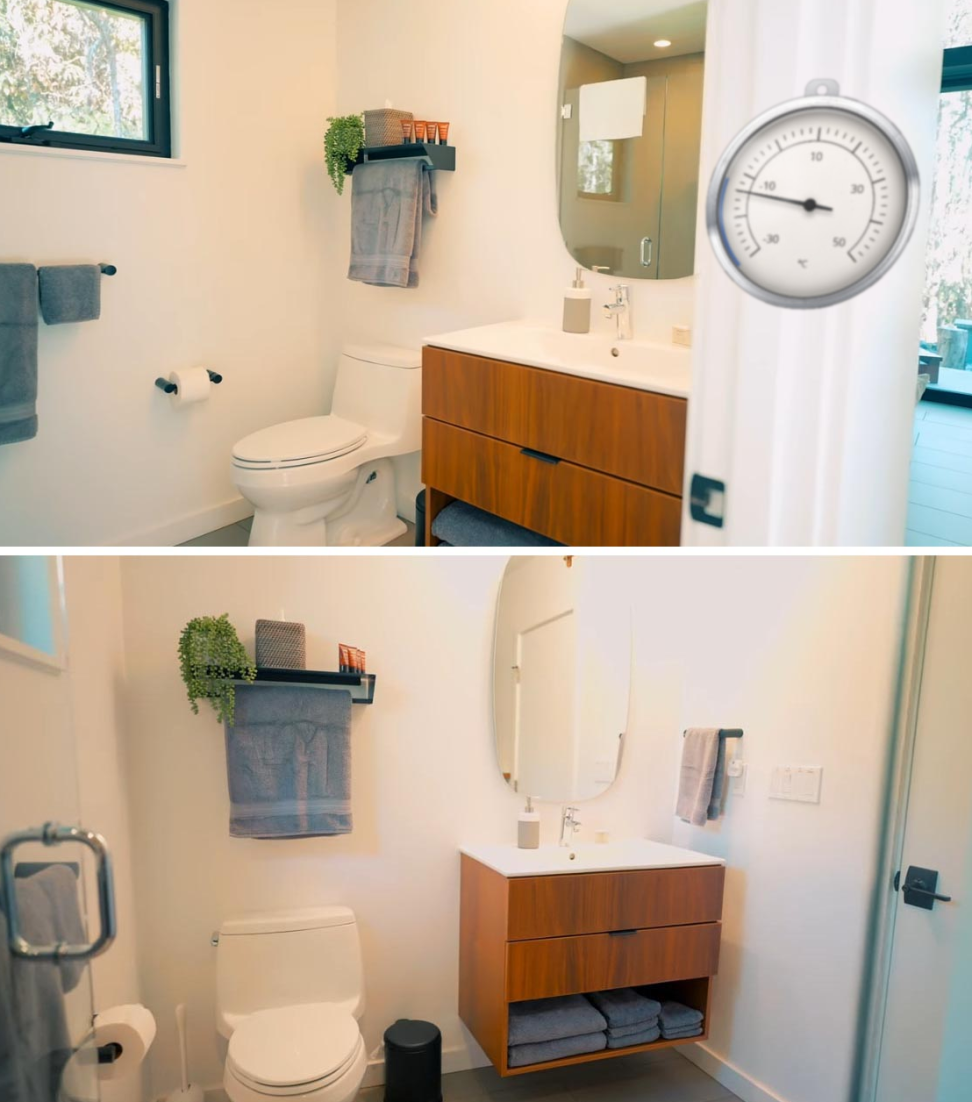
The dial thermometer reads -14 °C
